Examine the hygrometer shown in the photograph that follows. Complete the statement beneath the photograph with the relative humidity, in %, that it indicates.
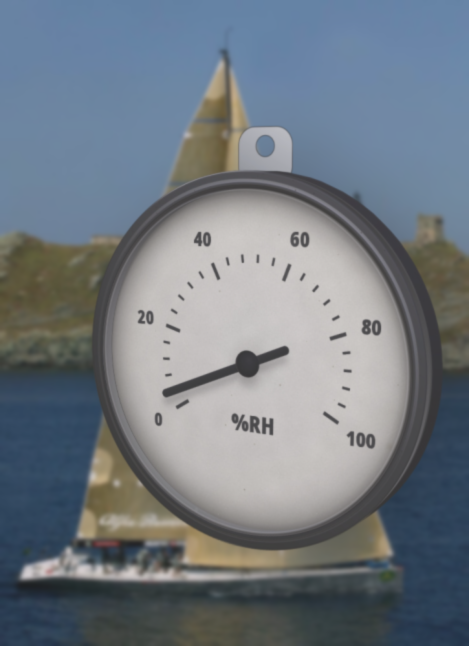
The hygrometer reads 4 %
